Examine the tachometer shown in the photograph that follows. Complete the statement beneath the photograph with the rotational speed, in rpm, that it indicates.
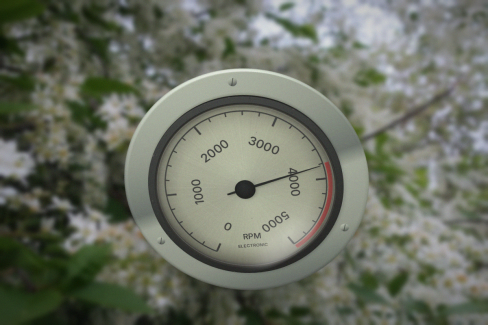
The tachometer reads 3800 rpm
